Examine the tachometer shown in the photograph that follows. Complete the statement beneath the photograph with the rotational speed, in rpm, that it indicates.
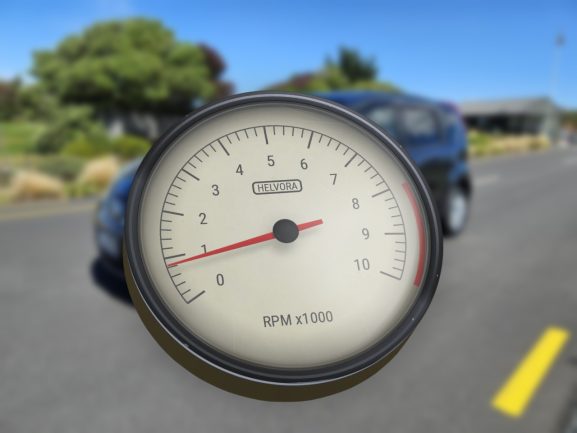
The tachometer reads 800 rpm
